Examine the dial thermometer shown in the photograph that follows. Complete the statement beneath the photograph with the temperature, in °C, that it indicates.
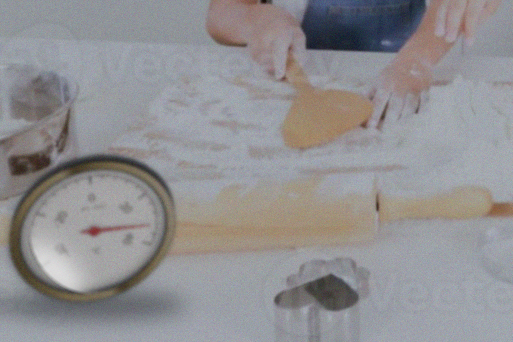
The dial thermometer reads 32 °C
